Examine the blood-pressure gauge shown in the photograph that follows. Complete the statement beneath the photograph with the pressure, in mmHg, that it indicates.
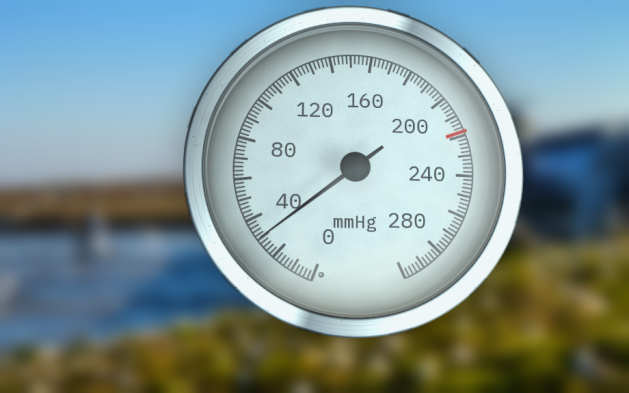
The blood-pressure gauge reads 30 mmHg
